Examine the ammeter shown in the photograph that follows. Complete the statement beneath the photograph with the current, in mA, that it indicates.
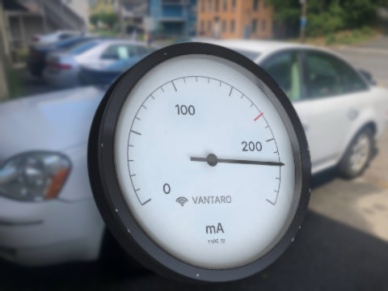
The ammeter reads 220 mA
